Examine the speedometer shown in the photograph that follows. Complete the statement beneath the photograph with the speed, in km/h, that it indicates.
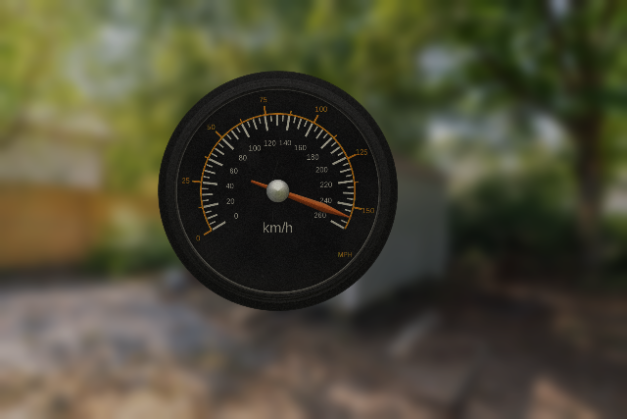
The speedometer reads 250 km/h
